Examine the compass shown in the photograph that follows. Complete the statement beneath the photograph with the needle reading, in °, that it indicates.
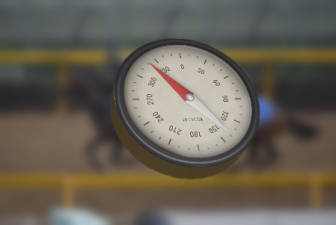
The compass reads 320 °
